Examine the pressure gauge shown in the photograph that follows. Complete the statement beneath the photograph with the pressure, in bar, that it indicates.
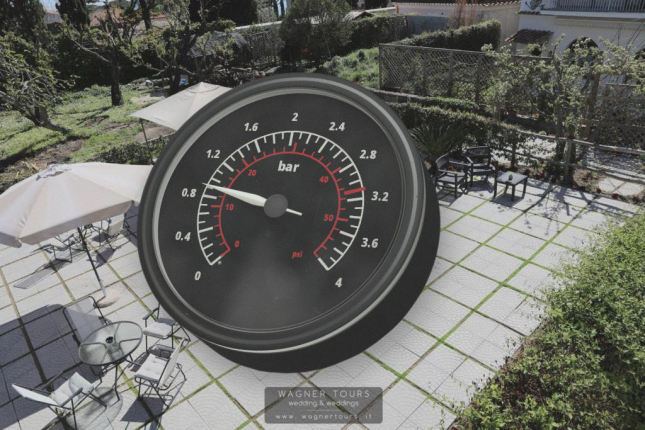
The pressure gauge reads 0.9 bar
